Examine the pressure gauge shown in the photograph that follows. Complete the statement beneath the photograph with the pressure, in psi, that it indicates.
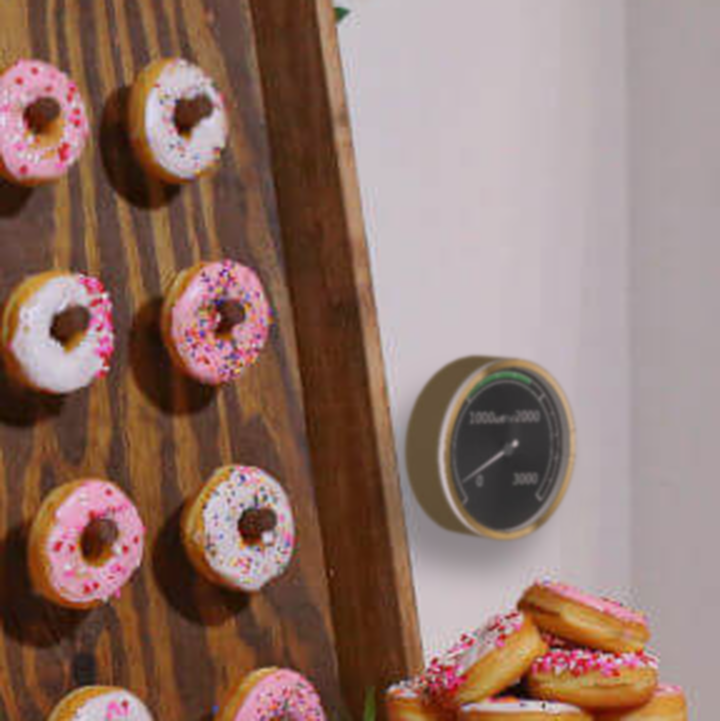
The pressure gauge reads 200 psi
